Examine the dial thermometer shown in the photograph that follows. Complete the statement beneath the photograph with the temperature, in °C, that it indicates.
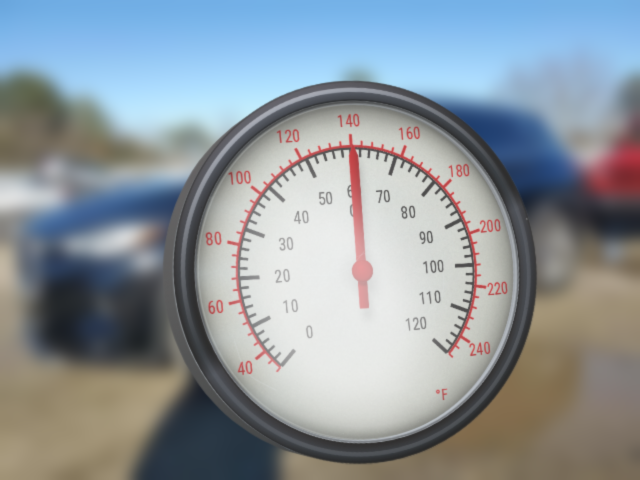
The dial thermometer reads 60 °C
